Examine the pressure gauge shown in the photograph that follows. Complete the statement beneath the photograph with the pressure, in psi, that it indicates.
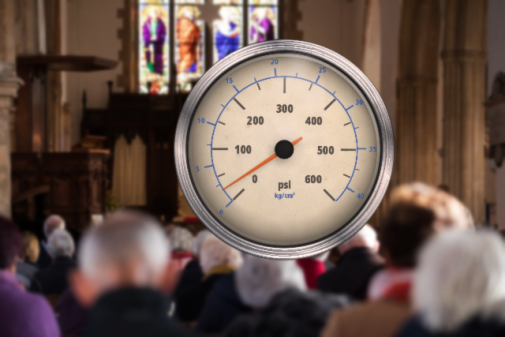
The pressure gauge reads 25 psi
